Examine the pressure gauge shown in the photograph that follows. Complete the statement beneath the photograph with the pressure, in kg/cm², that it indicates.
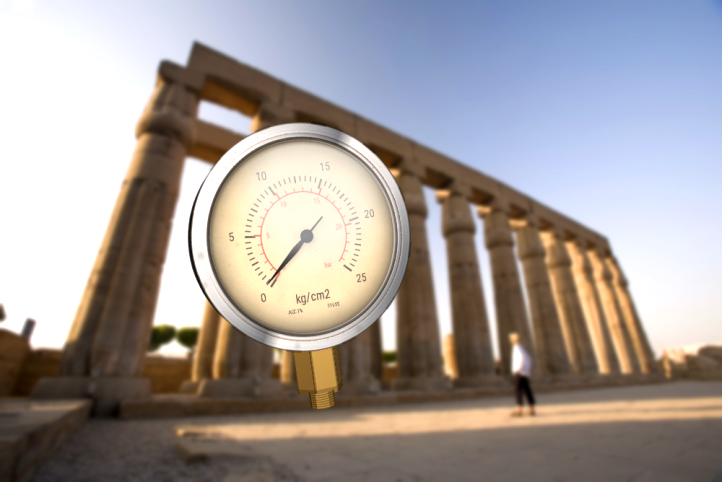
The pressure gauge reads 0.5 kg/cm²
